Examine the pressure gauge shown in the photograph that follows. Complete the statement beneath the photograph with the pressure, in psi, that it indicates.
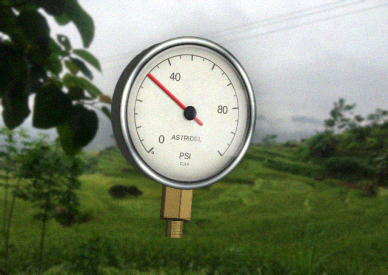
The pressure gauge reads 30 psi
